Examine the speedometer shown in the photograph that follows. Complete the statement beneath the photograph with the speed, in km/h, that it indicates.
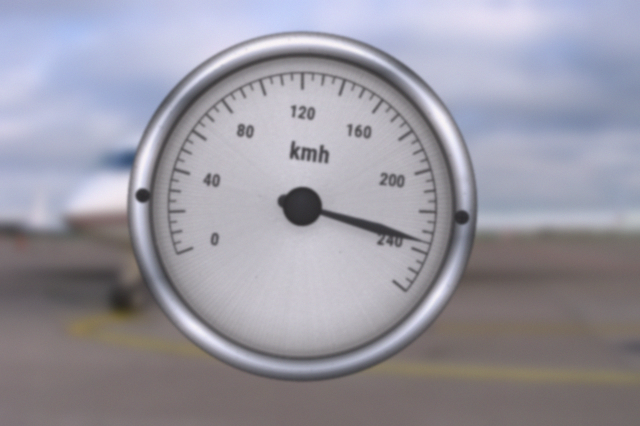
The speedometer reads 235 km/h
